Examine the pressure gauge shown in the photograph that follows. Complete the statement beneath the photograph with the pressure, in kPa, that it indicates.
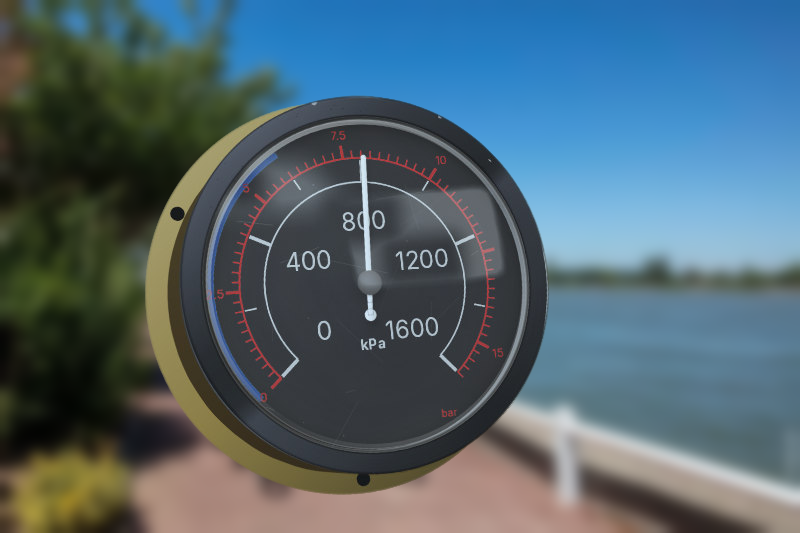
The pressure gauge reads 800 kPa
